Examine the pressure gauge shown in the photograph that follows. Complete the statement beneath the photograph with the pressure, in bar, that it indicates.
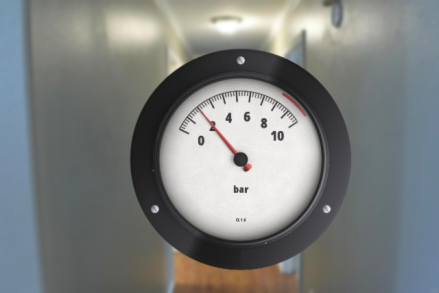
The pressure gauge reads 2 bar
